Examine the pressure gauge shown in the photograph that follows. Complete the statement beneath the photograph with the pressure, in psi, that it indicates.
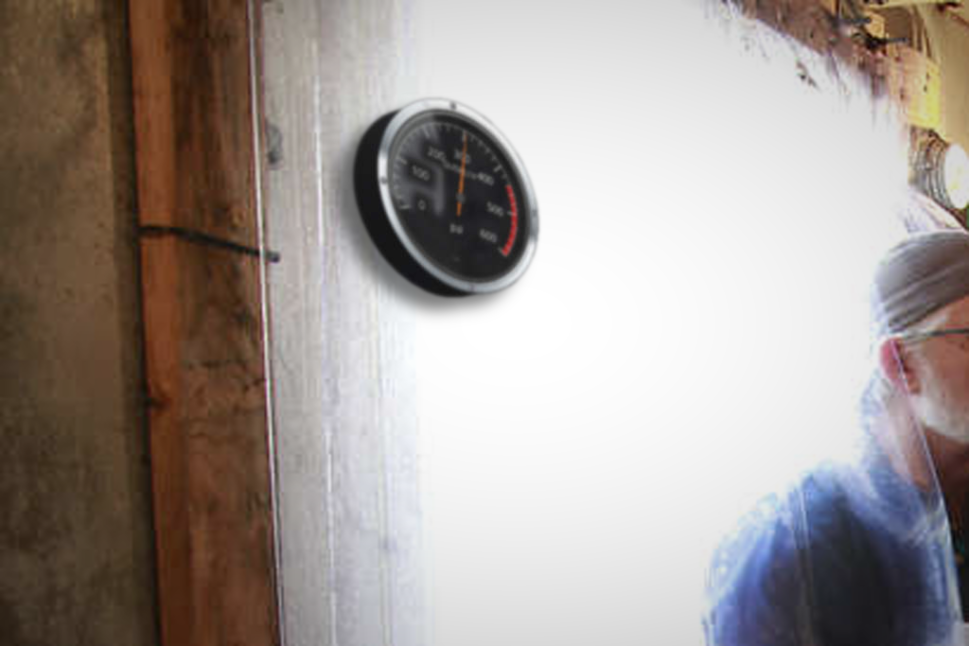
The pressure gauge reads 300 psi
